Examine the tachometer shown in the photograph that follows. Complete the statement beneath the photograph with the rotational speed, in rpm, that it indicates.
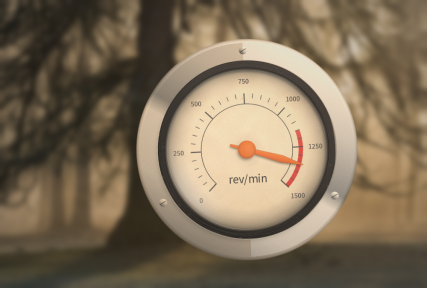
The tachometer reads 1350 rpm
